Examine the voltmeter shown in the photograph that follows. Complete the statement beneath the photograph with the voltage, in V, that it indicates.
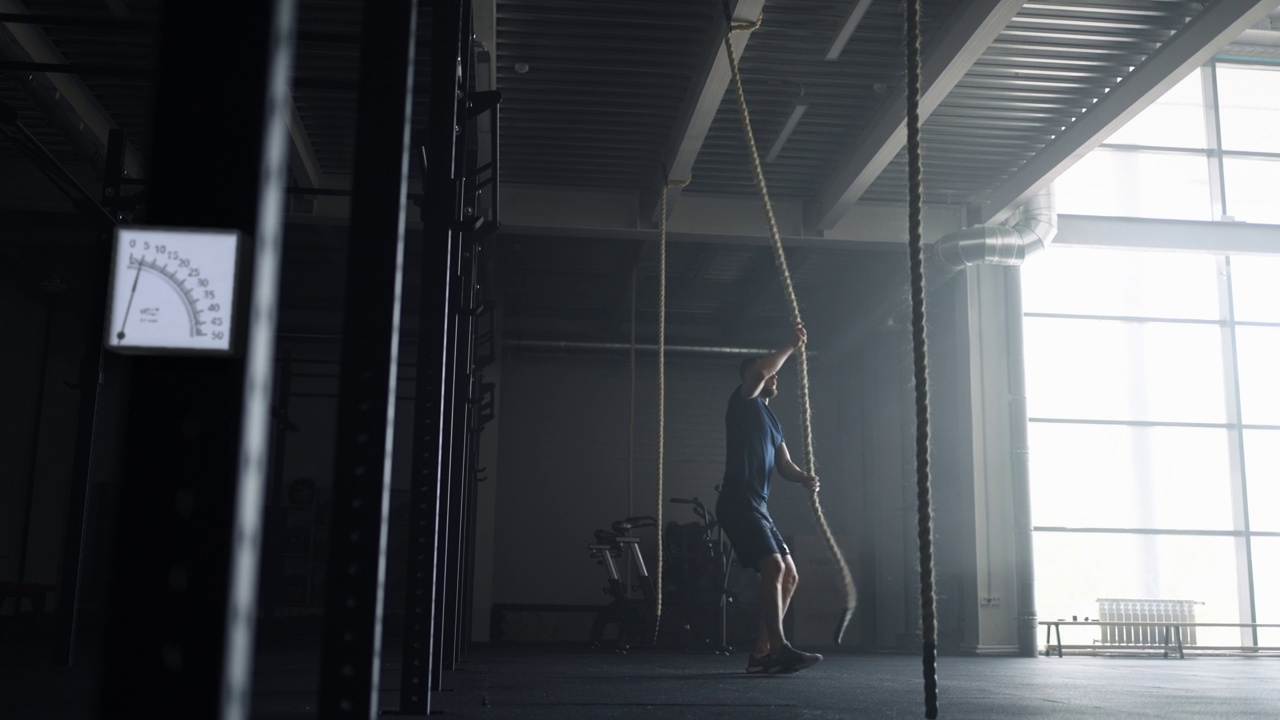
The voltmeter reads 5 V
